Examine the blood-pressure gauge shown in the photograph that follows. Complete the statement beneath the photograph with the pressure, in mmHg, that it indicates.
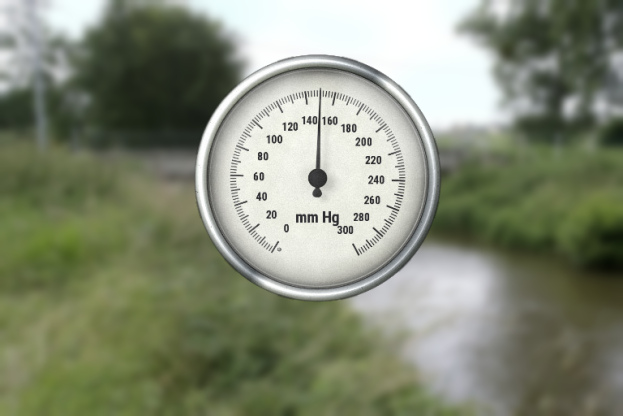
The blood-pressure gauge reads 150 mmHg
